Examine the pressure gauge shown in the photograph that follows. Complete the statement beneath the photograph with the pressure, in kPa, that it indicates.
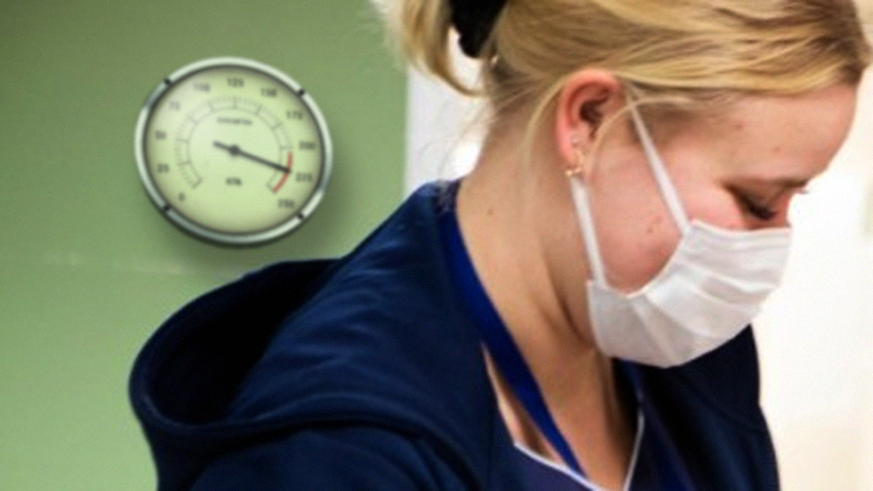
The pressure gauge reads 225 kPa
